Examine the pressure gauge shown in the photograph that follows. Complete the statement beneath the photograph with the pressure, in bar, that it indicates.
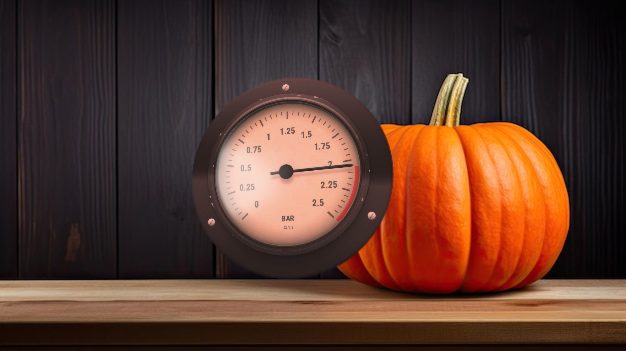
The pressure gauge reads 2.05 bar
